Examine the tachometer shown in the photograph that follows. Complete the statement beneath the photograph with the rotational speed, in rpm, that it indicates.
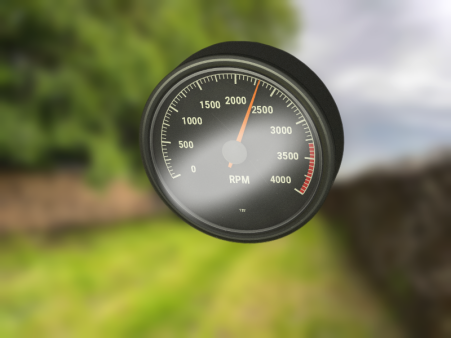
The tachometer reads 2300 rpm
